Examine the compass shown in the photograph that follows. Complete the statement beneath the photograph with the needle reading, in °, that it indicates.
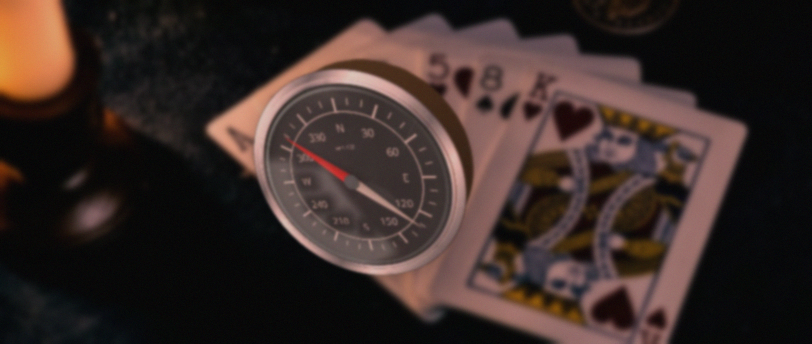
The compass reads 310 °
